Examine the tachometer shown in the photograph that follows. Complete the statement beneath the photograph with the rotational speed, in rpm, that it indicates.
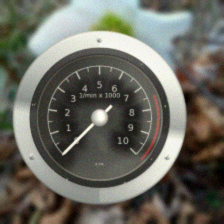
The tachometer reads 0 rpm
